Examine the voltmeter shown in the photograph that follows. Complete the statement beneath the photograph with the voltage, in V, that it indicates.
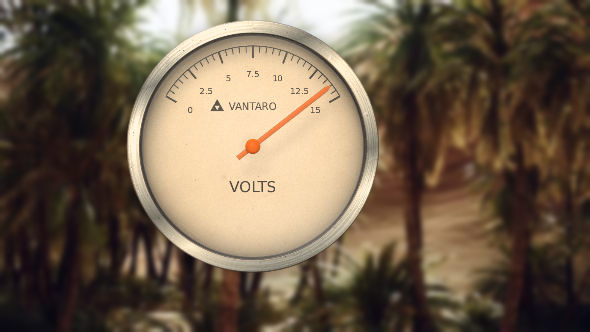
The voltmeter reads 14 V
